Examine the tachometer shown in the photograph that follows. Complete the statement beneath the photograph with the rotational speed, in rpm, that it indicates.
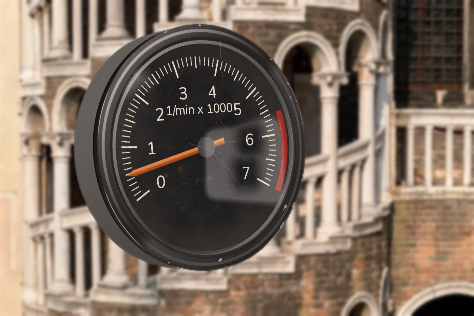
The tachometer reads 500 rpm
